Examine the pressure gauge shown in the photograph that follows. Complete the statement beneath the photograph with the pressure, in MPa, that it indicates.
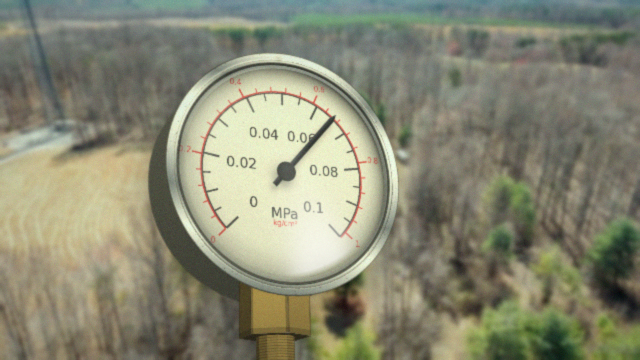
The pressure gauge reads 0.065 MPa
